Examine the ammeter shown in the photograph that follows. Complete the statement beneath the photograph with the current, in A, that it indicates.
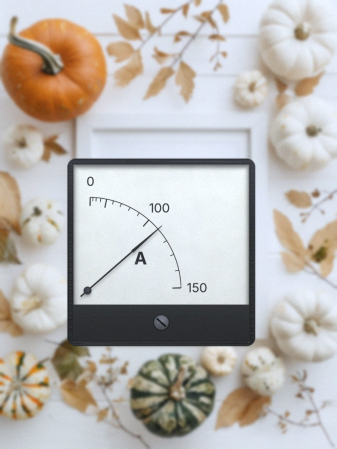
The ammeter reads 110 A
